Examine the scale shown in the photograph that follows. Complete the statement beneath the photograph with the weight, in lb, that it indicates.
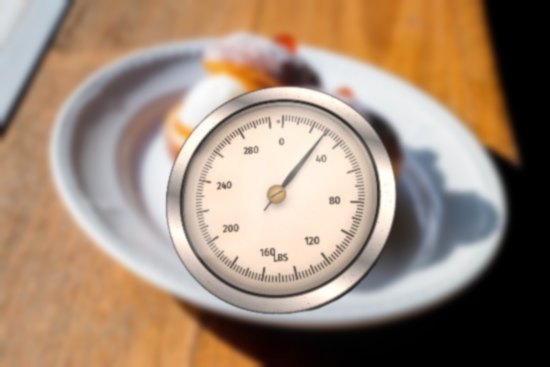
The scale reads 30 lb
